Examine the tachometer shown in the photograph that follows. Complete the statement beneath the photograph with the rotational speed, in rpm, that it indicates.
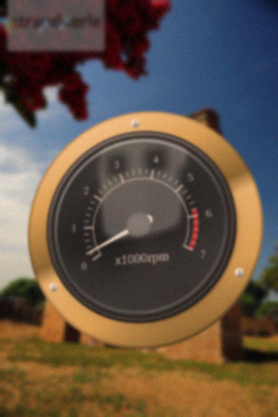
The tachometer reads 200 rpm
